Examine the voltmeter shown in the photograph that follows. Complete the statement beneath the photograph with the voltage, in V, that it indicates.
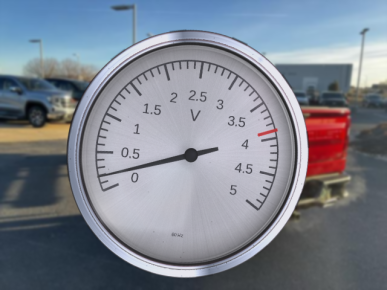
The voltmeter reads 0.2 V
